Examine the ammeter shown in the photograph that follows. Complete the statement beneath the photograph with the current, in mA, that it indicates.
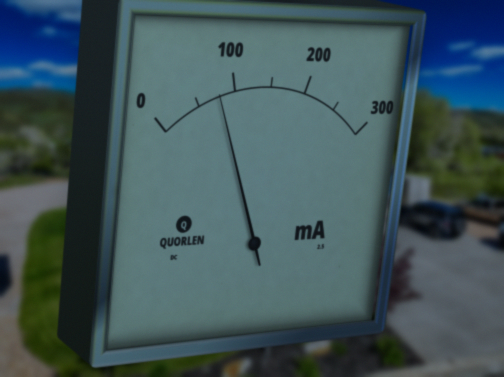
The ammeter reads 75 mA
